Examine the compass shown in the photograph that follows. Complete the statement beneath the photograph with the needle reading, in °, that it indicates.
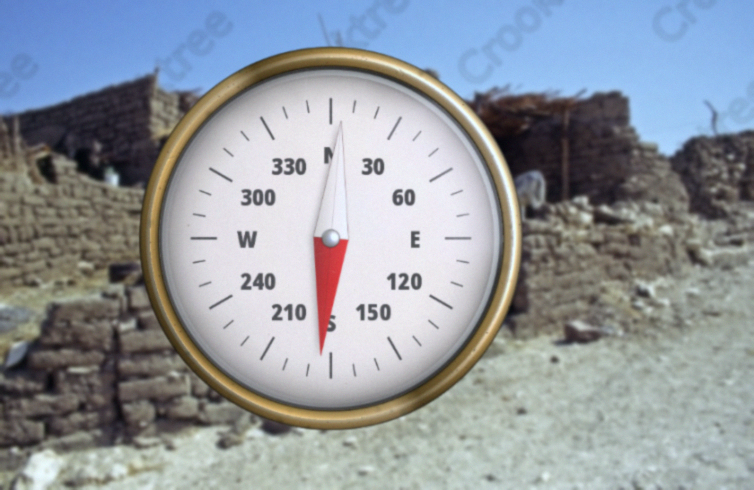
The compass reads 185 °
